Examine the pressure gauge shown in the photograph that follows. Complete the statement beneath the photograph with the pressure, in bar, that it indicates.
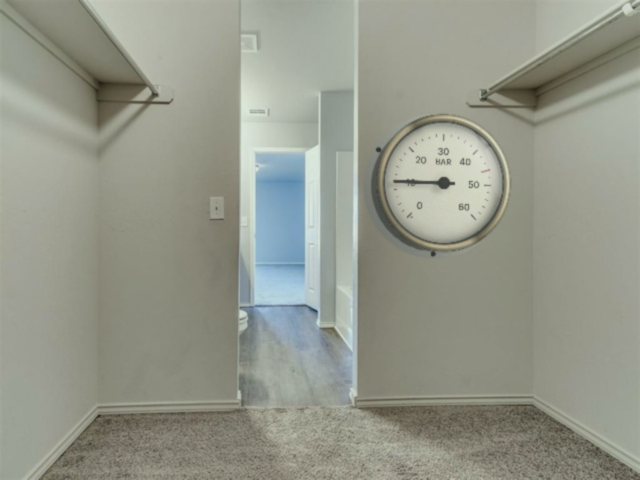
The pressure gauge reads 10 bar
